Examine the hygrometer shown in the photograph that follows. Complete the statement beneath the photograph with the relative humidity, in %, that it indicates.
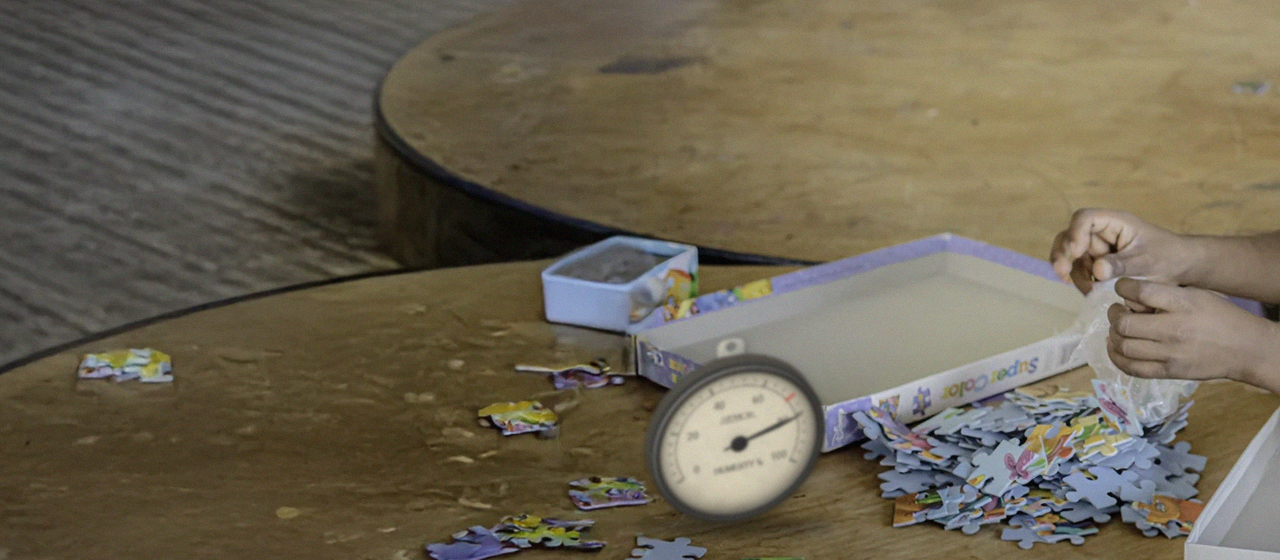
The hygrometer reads 80 %
